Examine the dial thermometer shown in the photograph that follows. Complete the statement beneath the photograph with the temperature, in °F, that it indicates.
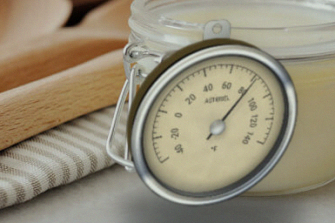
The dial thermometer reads 80 °F
